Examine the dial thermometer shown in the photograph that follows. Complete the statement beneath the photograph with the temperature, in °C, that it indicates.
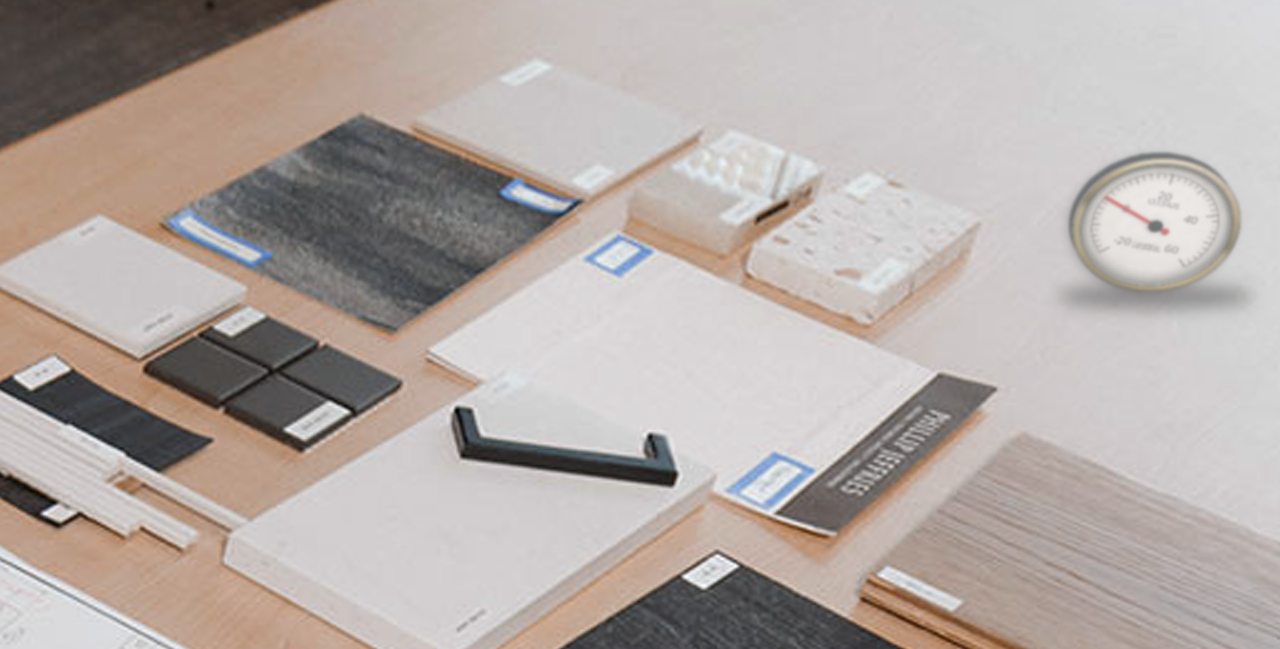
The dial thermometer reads 0 °C
